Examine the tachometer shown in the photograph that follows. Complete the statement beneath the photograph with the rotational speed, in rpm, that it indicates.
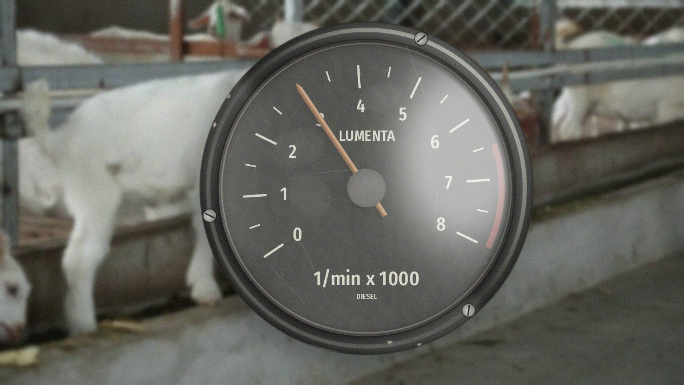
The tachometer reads 3000 rpm
